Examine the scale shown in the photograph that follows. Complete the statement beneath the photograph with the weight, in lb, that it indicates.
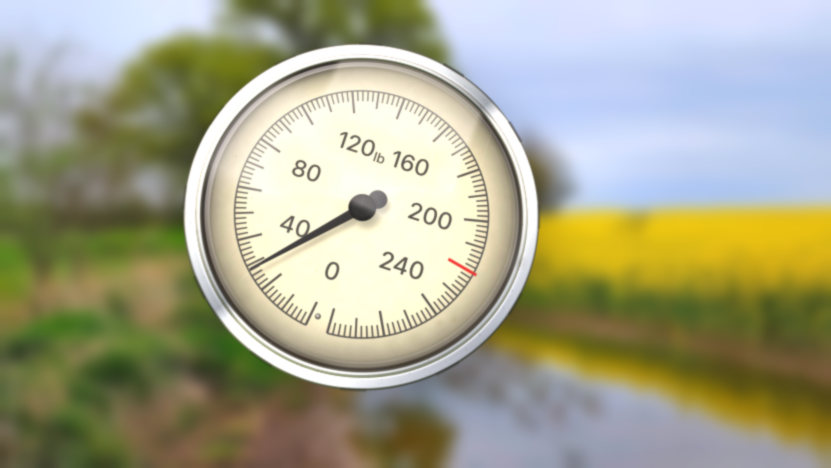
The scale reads 28 lb
